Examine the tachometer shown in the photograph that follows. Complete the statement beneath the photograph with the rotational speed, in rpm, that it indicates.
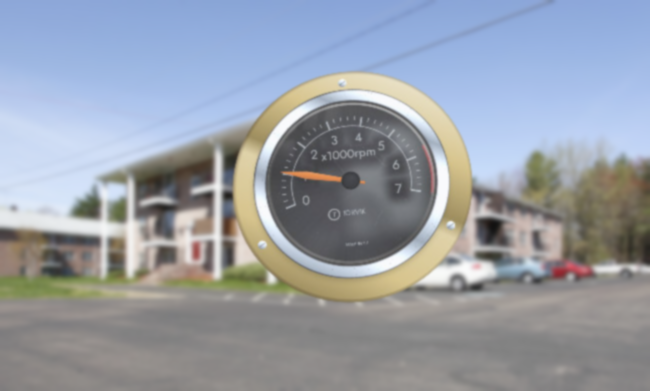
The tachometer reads 1000 rpm
